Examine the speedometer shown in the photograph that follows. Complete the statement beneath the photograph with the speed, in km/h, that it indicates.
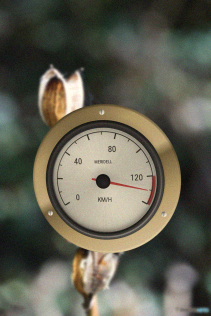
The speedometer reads 130 km/h
